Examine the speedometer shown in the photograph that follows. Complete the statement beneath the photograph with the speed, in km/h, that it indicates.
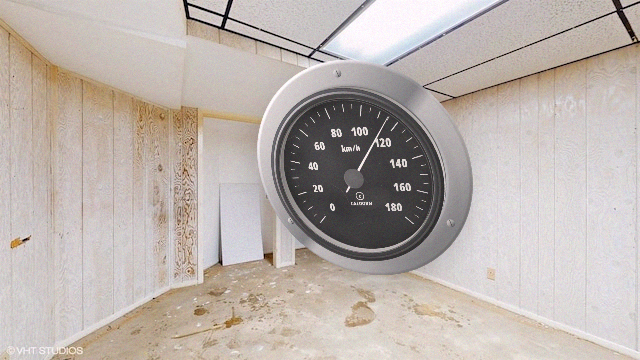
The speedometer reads 115 km/h
